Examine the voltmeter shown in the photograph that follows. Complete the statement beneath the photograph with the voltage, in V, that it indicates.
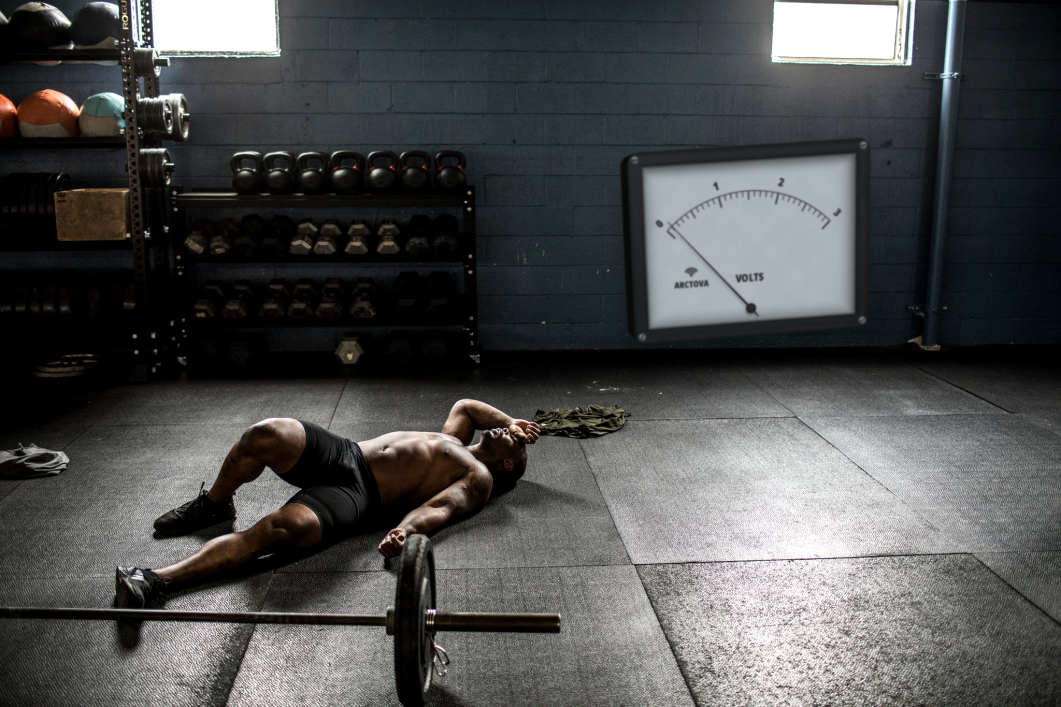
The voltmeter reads 0.1 V
